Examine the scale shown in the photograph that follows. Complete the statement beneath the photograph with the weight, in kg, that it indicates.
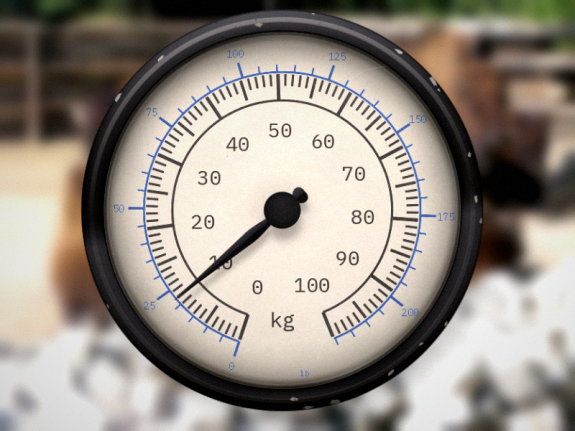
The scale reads 10 kg
